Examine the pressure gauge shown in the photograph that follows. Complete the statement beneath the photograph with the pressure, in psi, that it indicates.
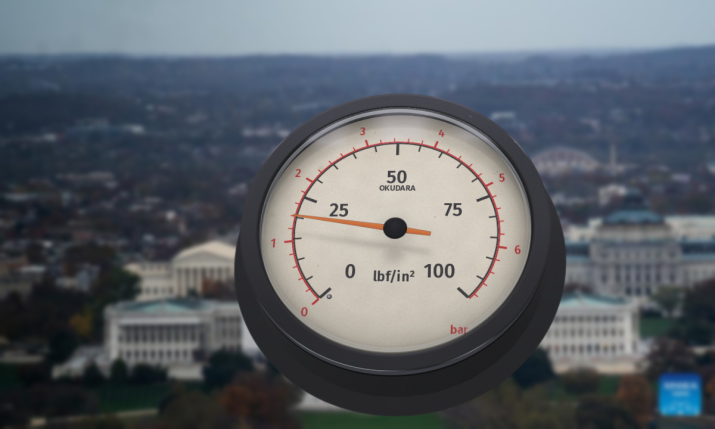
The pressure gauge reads 20 psi
